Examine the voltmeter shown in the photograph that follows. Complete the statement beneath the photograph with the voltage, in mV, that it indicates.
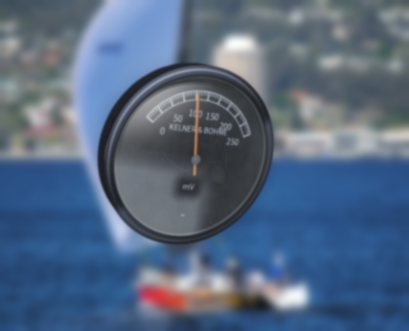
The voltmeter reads 100 mV
